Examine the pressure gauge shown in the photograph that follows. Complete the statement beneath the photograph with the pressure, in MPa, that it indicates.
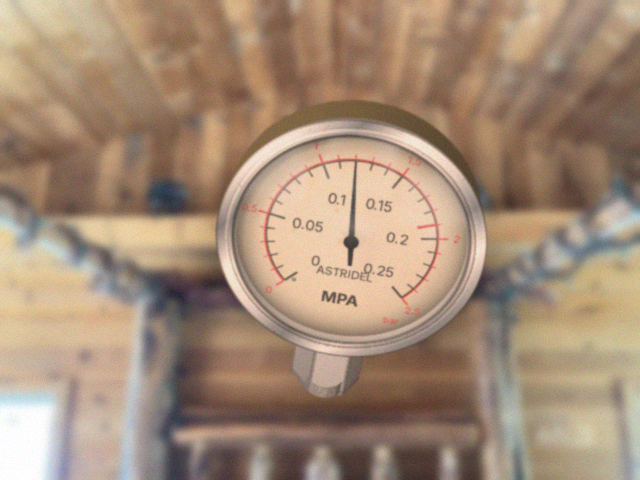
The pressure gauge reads 0.12 MPa
